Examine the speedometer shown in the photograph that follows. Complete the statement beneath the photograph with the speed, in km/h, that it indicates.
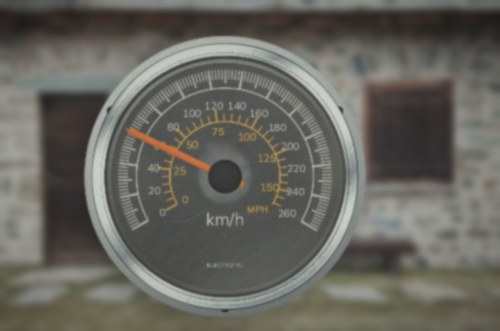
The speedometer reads 60 km/h
